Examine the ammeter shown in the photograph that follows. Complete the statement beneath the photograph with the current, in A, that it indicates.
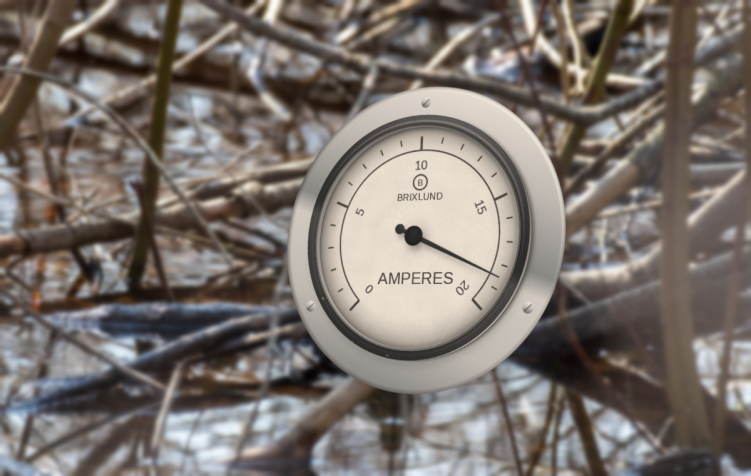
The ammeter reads 18.5 A
